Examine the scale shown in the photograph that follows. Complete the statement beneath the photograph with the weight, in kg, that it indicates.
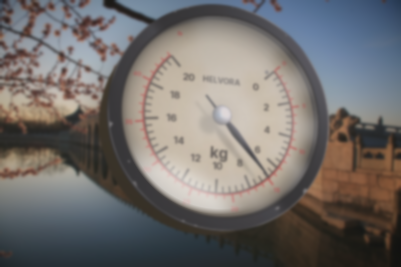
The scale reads 6.8 kg
